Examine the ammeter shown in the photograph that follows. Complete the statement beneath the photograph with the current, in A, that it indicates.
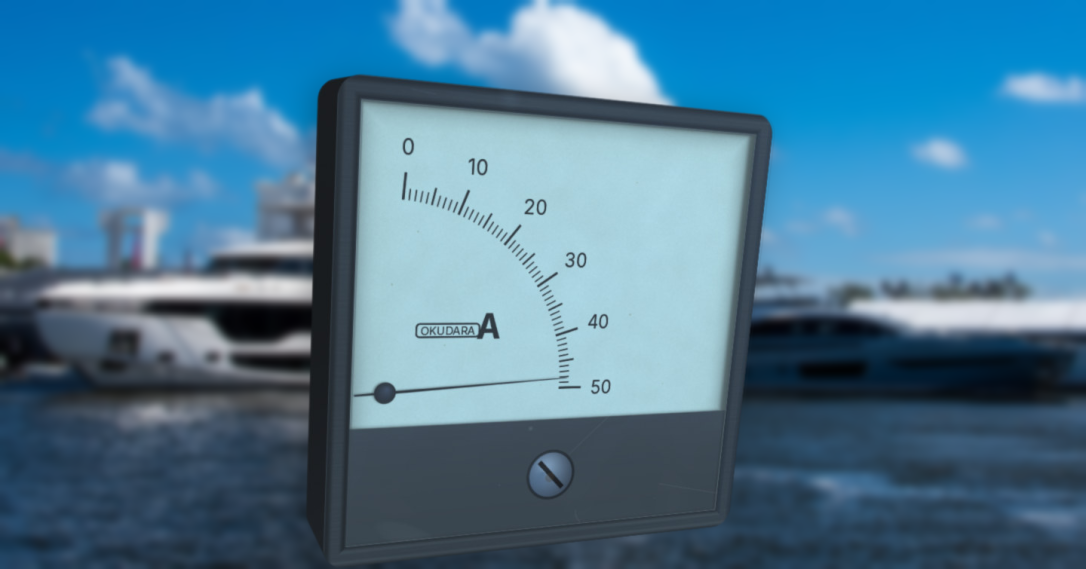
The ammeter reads 48 A
